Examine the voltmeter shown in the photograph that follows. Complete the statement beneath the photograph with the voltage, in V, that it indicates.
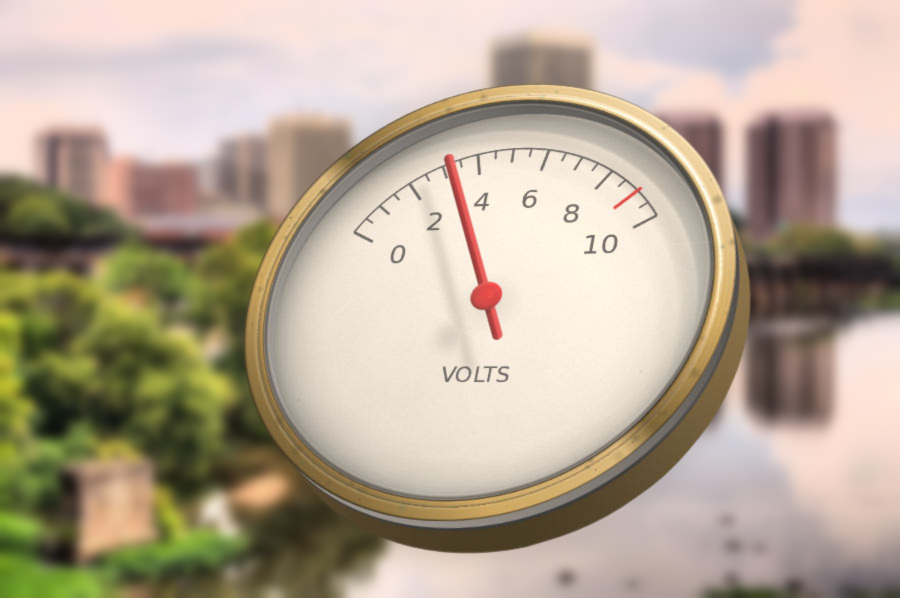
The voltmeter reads 3.25 V
